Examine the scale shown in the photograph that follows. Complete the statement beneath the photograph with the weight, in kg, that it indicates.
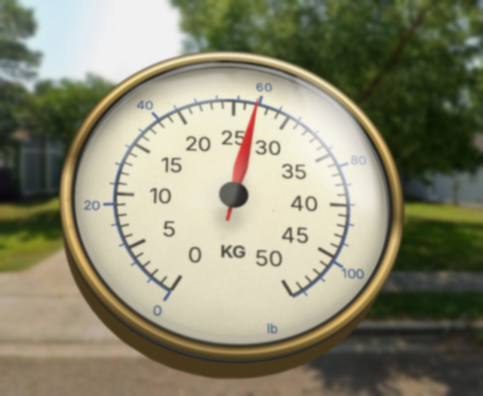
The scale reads 27 kg
